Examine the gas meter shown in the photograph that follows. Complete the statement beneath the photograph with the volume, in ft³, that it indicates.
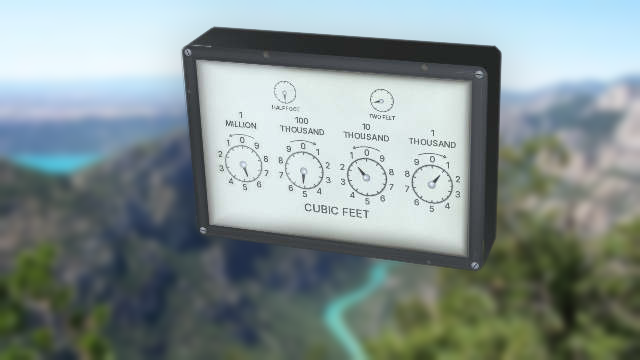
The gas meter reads 551100 ft³
